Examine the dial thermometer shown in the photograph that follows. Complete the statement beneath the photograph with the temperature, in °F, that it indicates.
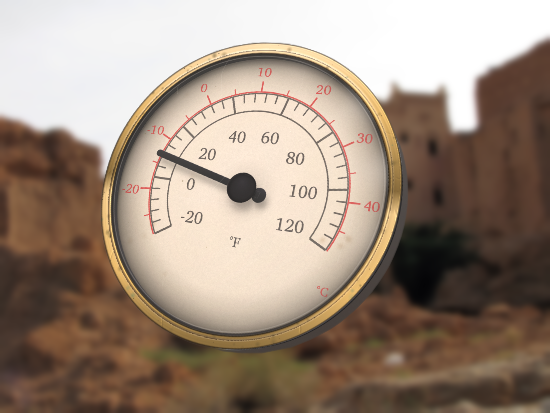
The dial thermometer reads 8 °F
